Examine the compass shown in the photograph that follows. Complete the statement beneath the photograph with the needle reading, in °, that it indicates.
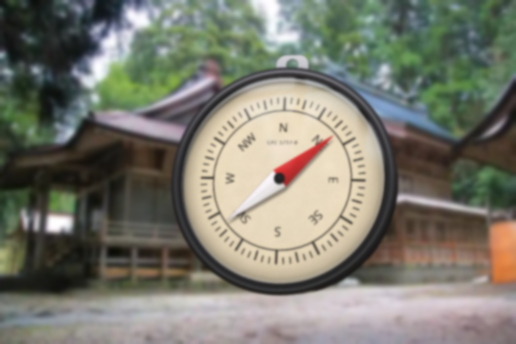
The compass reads 50 °
